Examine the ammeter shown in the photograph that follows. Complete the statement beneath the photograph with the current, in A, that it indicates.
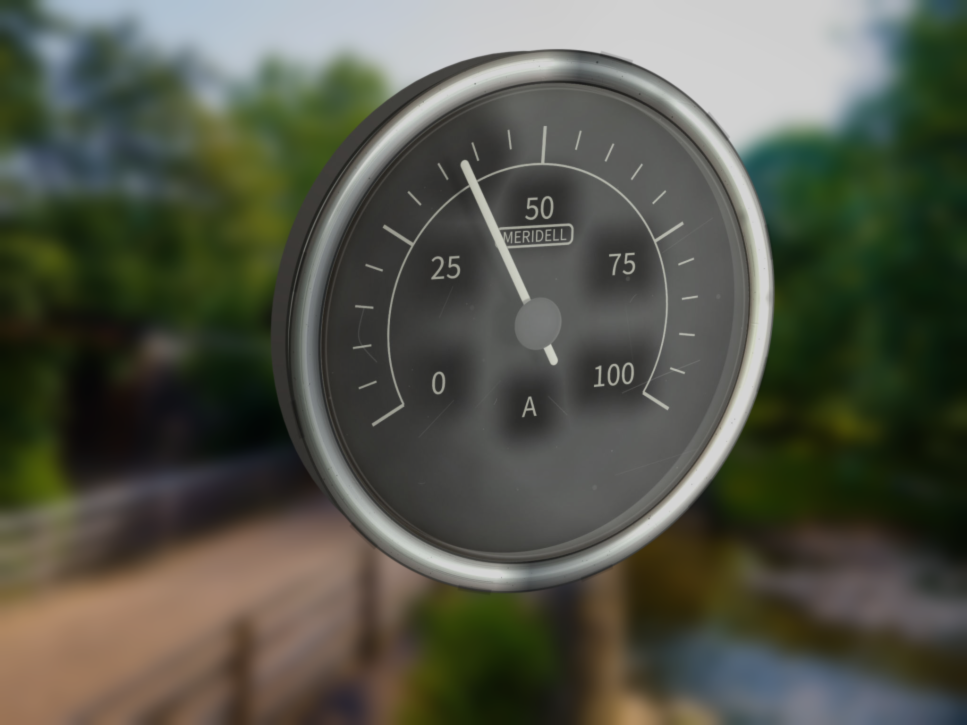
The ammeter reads 37.5 A
